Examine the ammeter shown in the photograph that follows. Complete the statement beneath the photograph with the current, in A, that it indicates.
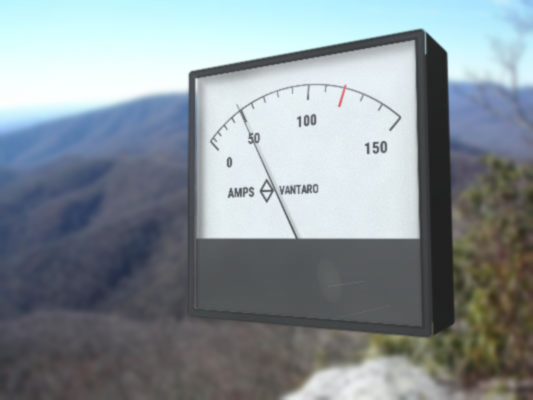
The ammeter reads 50 A
